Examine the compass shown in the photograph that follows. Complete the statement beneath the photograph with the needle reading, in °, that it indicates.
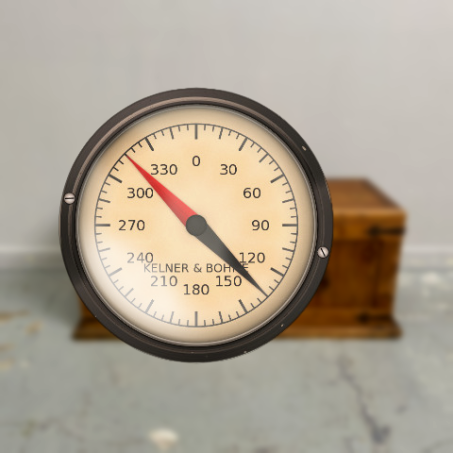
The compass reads 315 °
